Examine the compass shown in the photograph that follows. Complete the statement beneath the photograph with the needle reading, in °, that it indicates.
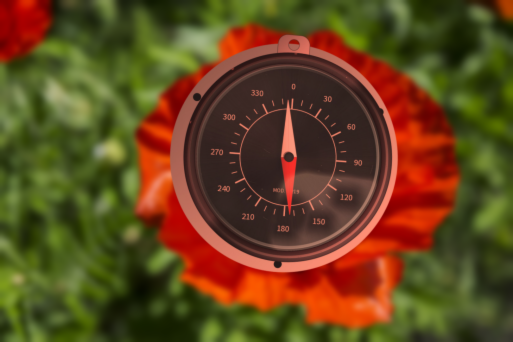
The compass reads 175 °
